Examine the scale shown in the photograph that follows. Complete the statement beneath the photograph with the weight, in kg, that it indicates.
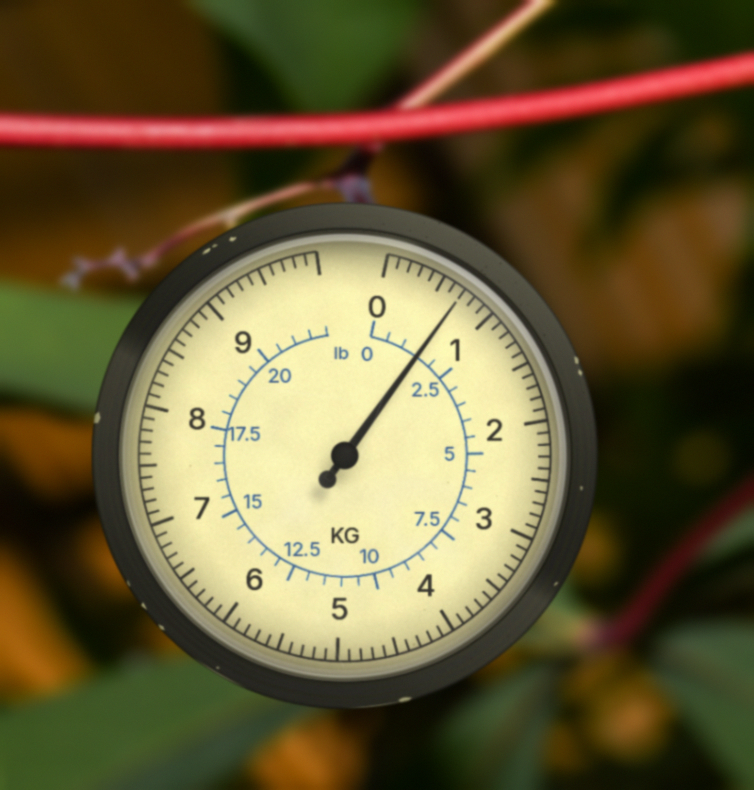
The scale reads 0.7 kg
